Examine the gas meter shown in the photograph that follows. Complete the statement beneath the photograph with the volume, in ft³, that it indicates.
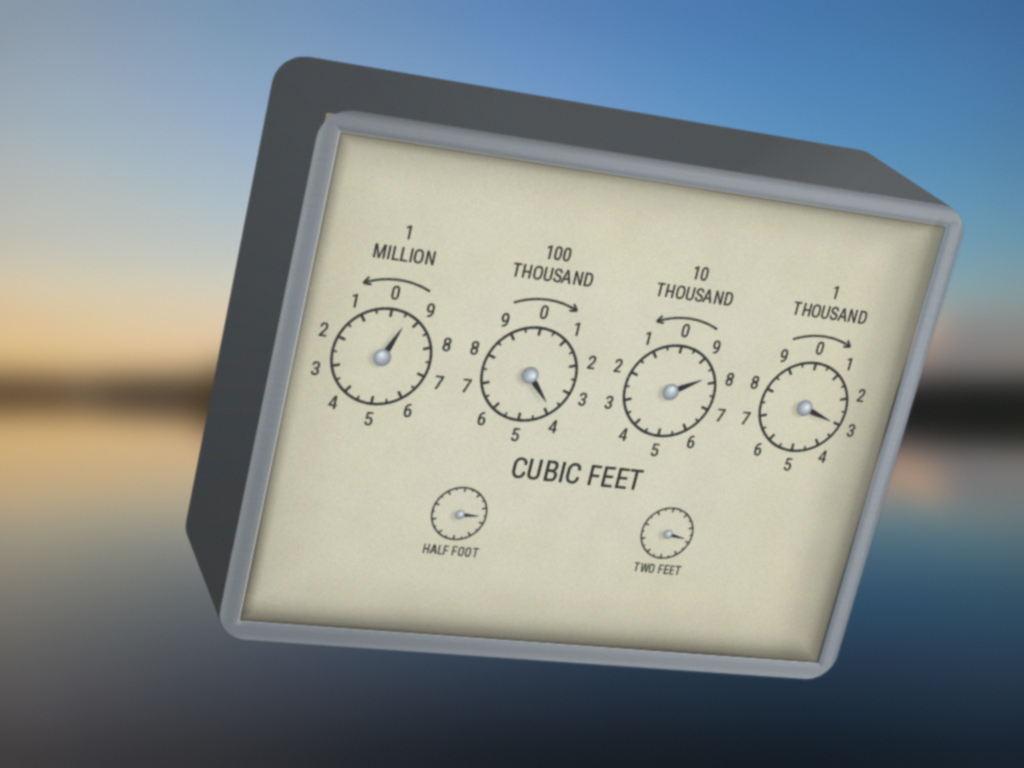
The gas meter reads 938300 ft³
